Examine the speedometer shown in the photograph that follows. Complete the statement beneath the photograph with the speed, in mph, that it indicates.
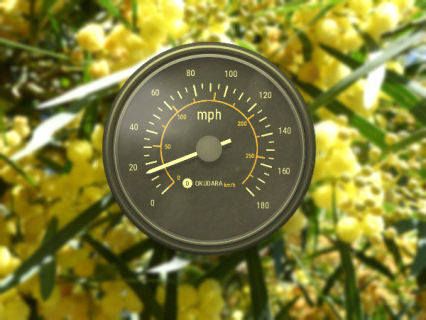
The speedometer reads 15 mph
